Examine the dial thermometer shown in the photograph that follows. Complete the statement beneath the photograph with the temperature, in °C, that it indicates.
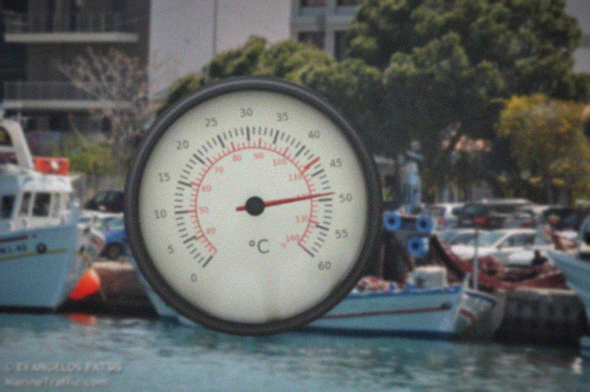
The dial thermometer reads 49 °C
